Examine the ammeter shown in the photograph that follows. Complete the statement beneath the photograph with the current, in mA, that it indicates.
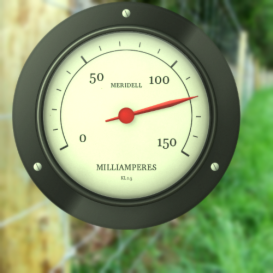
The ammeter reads 120 mA
